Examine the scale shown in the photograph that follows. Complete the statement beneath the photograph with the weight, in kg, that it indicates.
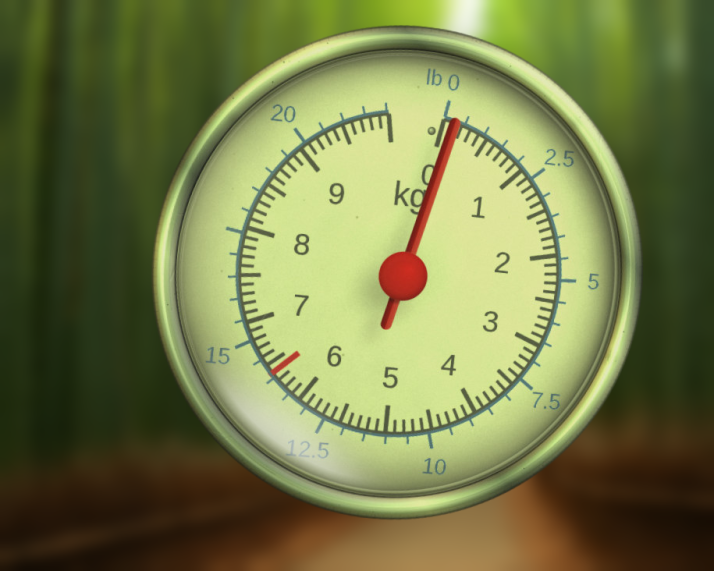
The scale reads 0.1 kg
